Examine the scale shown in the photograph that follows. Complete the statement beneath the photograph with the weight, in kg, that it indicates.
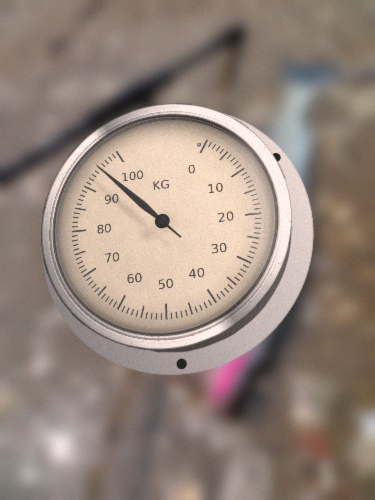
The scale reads 95 kg
